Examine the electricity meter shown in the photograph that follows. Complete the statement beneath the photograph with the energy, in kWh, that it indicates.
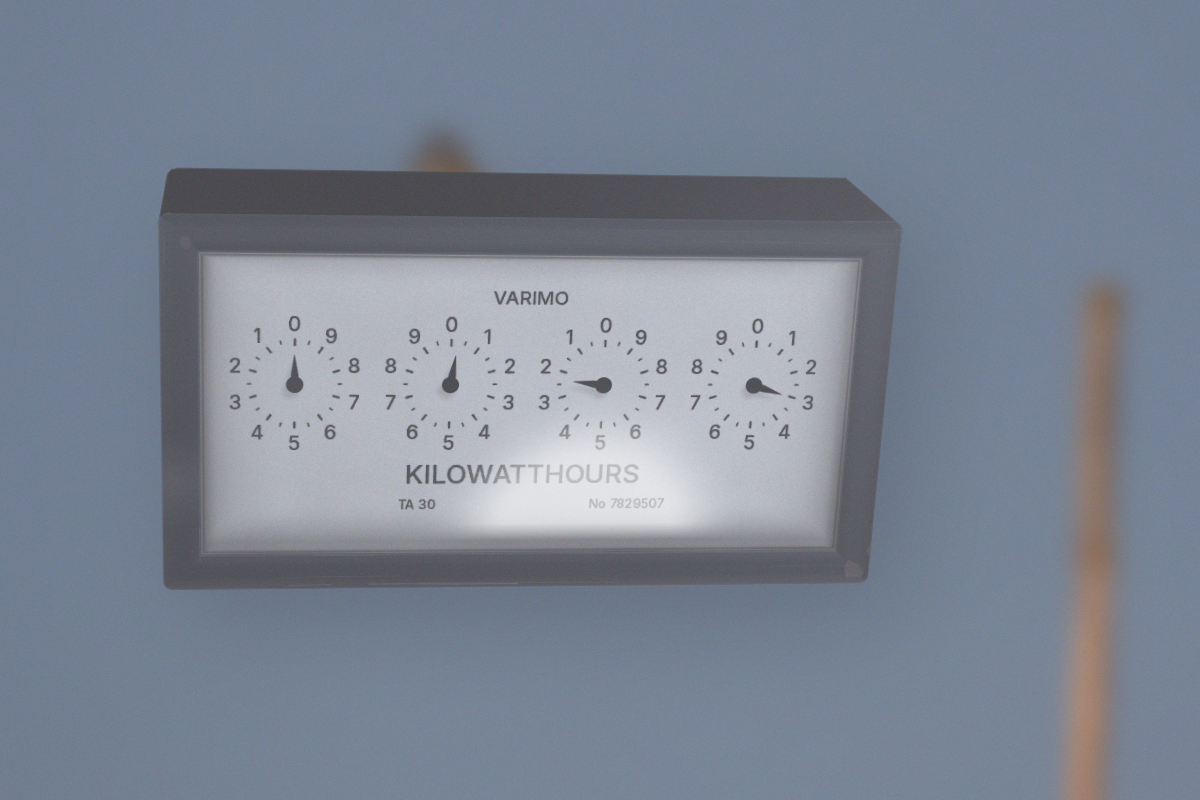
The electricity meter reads 23 kWh
